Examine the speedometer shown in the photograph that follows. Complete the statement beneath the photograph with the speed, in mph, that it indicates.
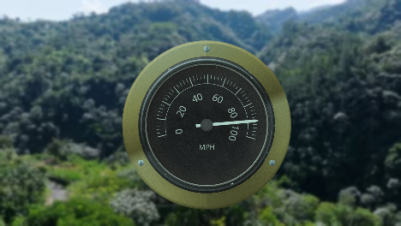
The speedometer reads 90 mph
